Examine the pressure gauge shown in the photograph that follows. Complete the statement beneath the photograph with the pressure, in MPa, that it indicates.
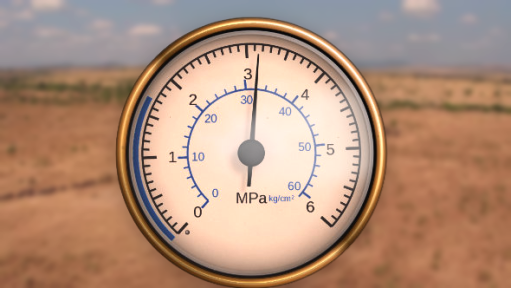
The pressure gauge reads 3.15 MPa
